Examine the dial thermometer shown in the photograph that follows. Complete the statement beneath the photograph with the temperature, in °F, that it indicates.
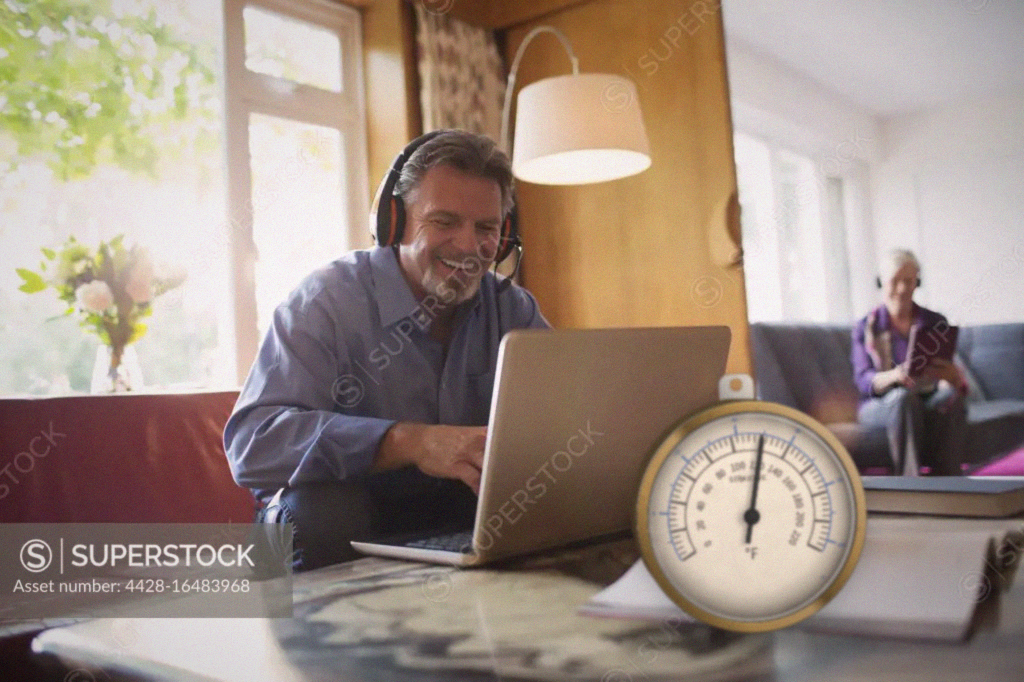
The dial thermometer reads 120 °F
